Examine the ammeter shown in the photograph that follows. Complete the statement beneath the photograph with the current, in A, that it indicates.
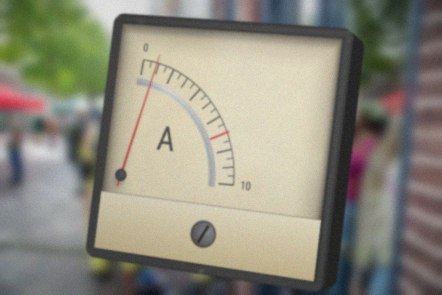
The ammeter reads 1 A
